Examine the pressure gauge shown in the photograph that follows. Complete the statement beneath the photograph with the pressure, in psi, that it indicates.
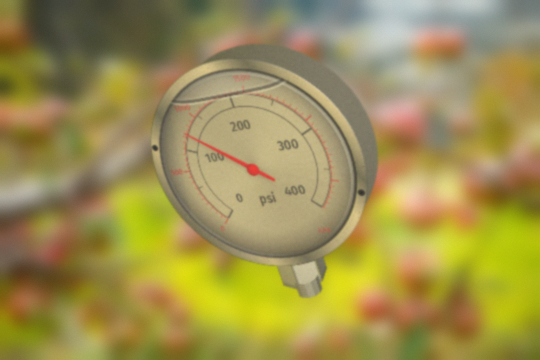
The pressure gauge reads 125 psi
